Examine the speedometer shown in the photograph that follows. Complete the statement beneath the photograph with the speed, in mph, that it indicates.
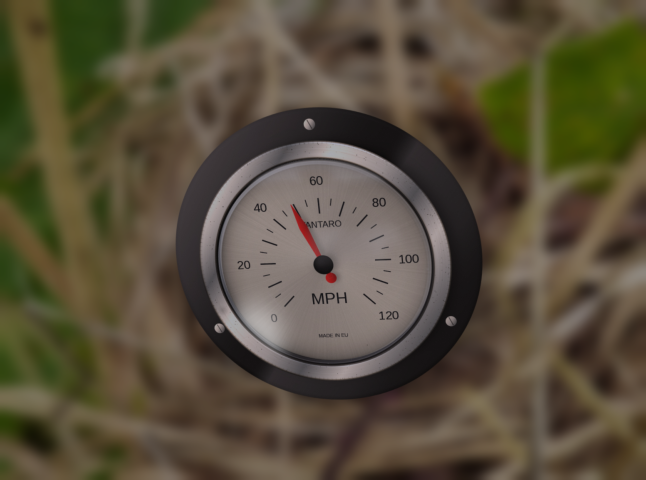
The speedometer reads 50 mph
